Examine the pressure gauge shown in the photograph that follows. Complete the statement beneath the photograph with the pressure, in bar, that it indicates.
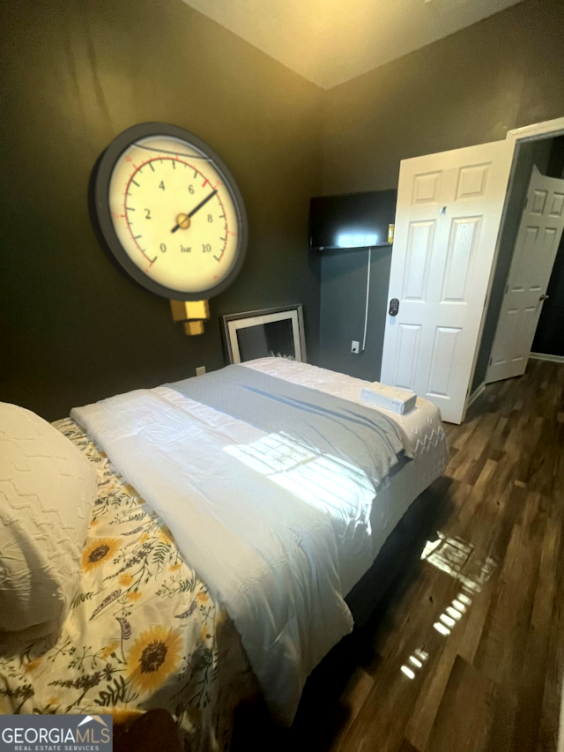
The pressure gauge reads 7 bar
